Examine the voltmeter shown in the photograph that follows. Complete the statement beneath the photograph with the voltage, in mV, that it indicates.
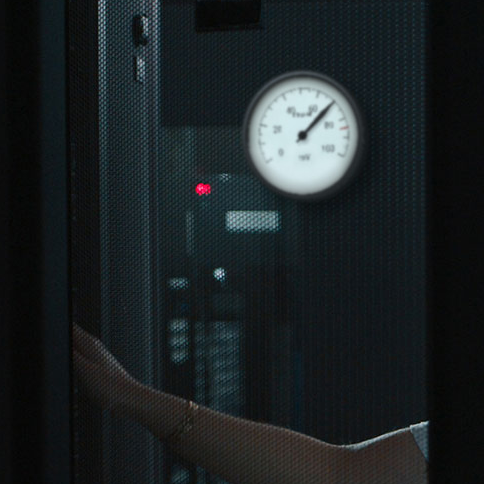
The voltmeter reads 70 mV
